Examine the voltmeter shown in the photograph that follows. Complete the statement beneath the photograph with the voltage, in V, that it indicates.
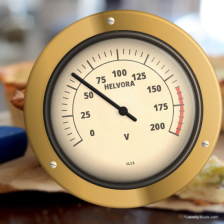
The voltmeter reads 60 V
